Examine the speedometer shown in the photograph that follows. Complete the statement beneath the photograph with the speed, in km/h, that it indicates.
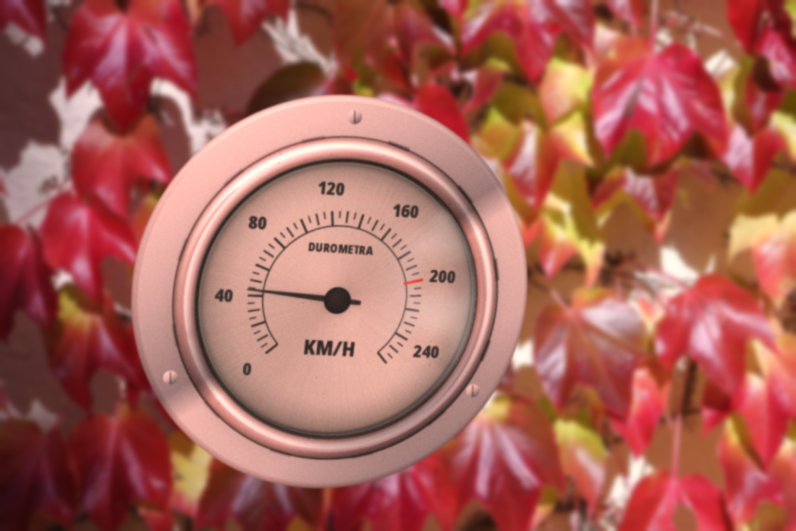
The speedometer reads 45 km/h
